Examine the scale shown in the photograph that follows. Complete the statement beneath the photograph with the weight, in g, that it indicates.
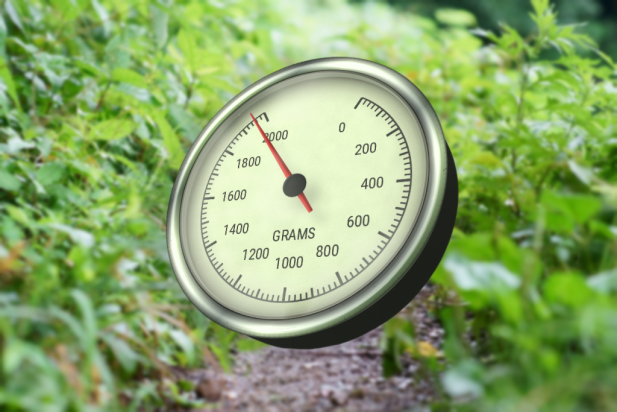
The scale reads 1960 g
